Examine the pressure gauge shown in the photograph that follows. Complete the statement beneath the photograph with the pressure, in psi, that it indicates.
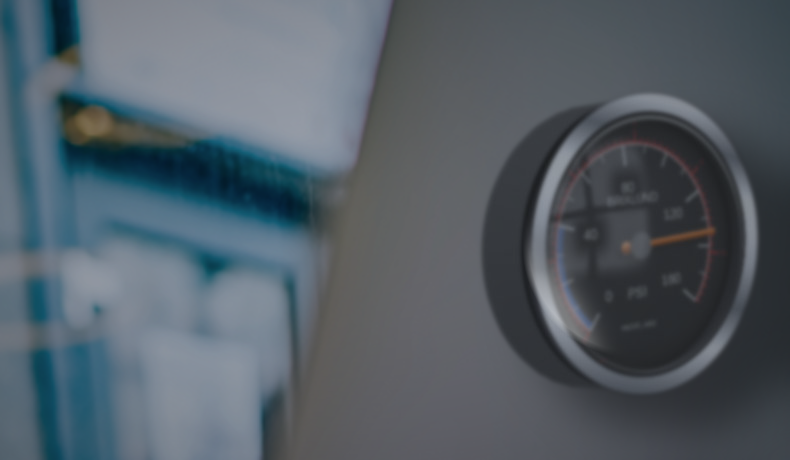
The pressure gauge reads 135 psi
